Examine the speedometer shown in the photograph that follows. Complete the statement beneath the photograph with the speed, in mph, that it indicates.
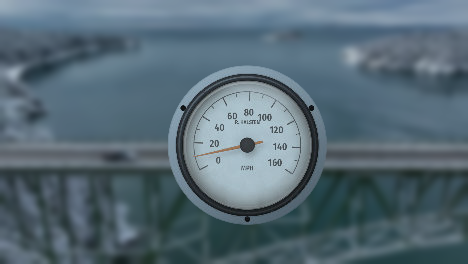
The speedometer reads 10 mph
